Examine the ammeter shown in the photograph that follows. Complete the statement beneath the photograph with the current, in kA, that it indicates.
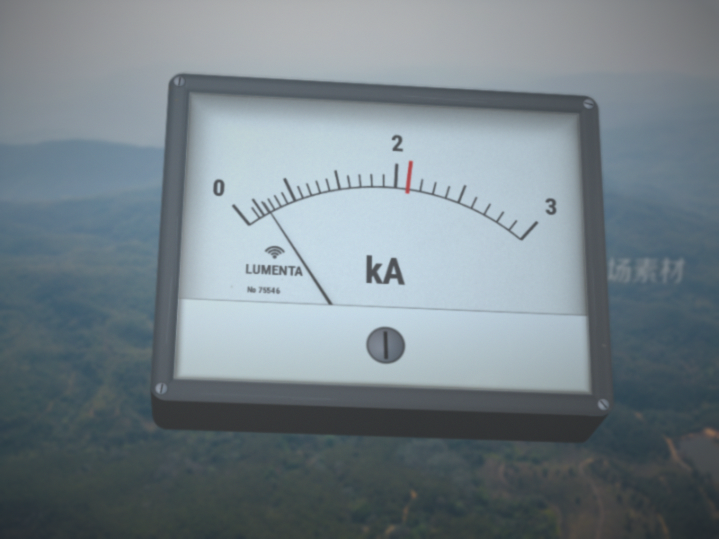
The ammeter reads 0.6 kA
